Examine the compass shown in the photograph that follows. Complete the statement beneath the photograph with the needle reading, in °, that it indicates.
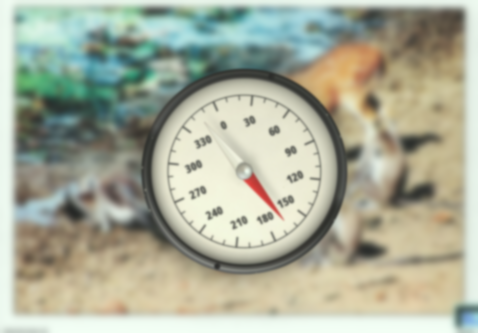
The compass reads 165 °
